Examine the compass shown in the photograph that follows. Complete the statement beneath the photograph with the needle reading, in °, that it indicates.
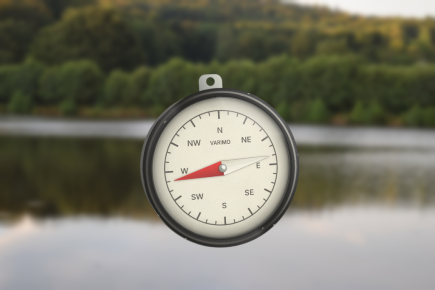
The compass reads 260 °
